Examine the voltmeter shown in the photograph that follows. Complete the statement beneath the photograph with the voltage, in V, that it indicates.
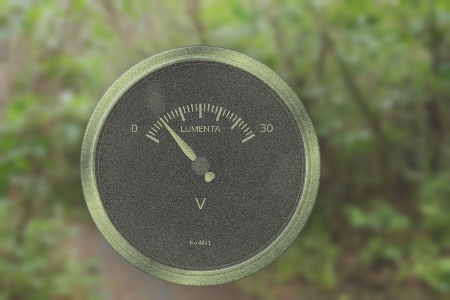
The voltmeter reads 5 V
